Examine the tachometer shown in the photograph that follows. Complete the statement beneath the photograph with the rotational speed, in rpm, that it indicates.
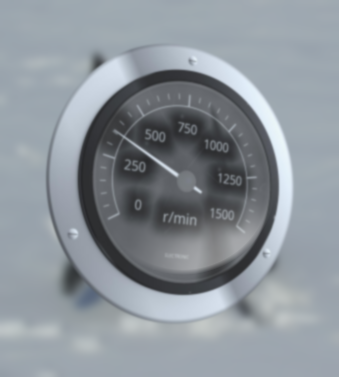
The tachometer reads 350 rpm
